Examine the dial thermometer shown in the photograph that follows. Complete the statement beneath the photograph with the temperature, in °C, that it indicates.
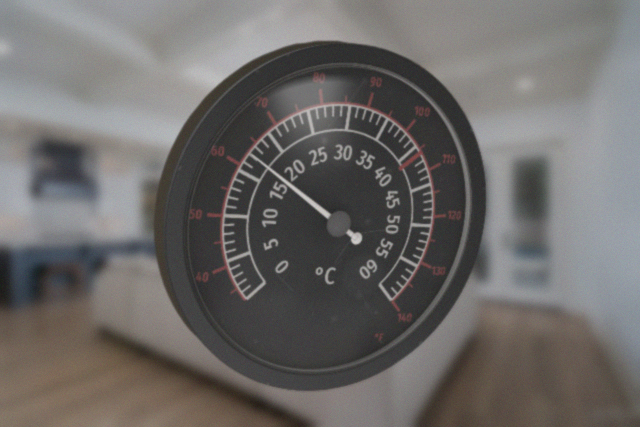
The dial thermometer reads 17 °C
